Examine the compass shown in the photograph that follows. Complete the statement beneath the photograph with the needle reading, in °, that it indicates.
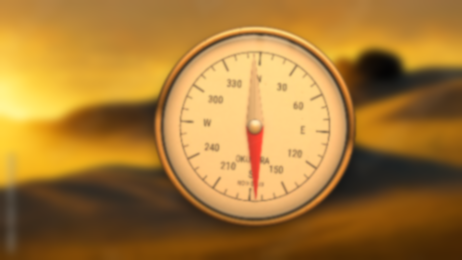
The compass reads 175 °
